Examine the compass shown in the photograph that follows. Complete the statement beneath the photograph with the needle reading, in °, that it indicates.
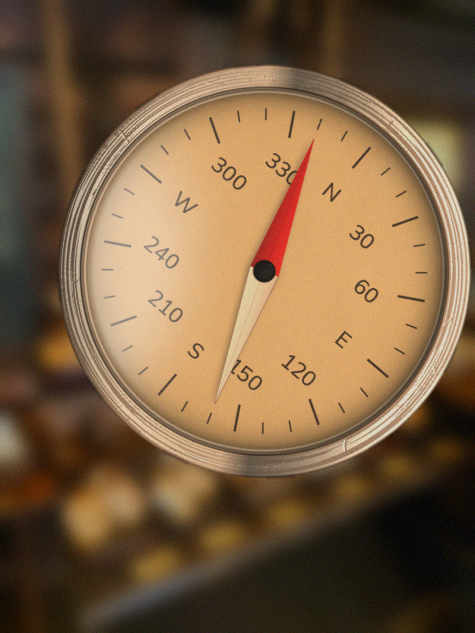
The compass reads 340 °
